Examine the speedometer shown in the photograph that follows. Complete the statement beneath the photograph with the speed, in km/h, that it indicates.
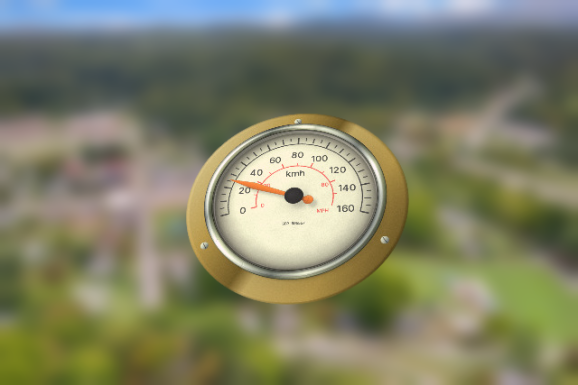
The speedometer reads 25 km/h
